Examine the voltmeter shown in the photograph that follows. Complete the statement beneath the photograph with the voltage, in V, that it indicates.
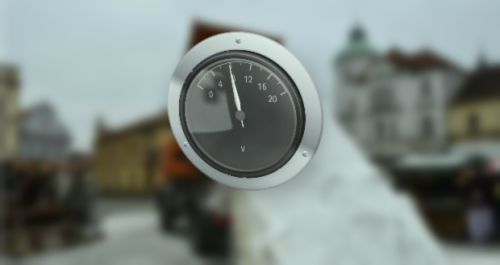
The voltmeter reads 8 V
